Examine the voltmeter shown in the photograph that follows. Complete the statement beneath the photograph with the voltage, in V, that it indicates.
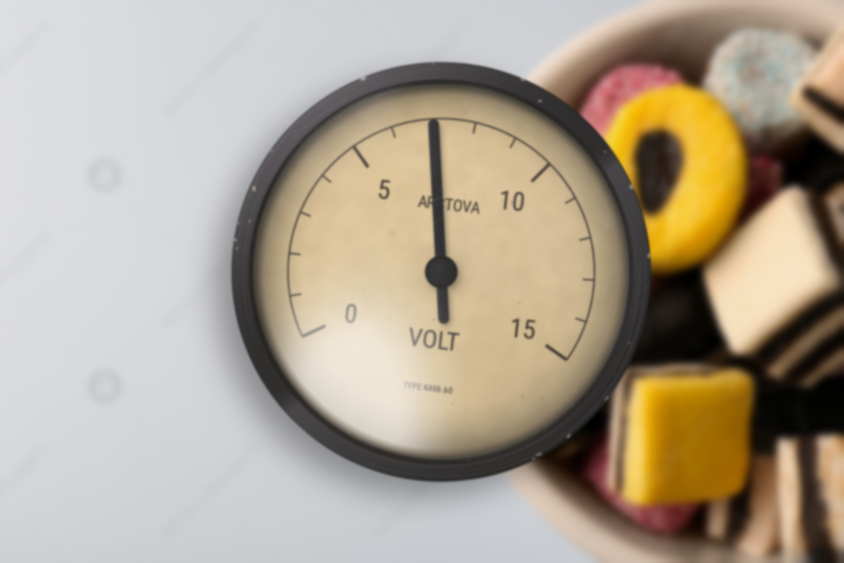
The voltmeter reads 7 V
